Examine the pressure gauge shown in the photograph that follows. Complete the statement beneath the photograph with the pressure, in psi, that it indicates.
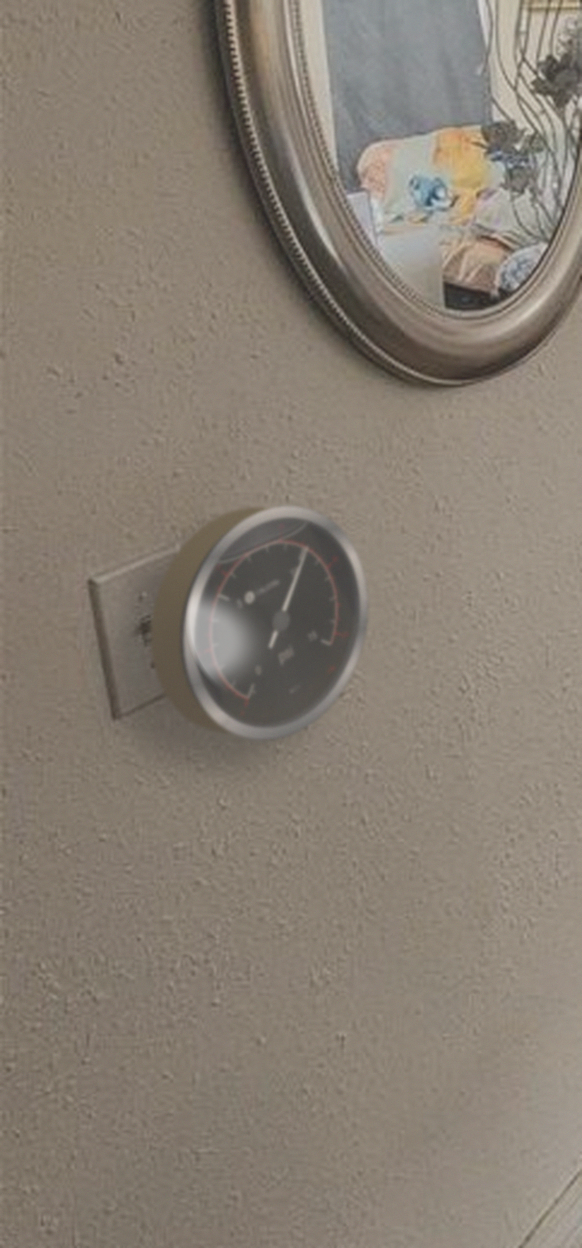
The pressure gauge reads 10 psi
